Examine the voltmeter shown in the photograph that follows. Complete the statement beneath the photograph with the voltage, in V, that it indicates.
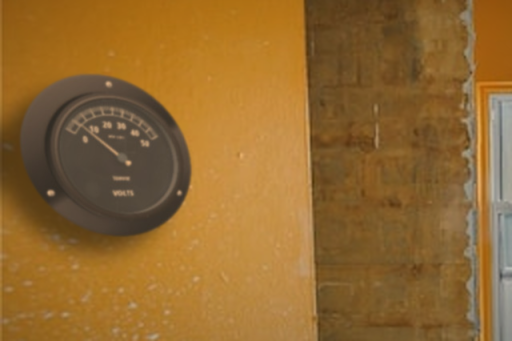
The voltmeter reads 5 V
